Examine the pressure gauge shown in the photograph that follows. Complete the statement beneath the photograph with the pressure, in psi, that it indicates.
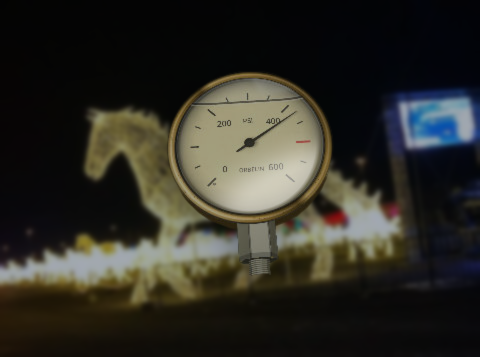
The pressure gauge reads 425 psi
